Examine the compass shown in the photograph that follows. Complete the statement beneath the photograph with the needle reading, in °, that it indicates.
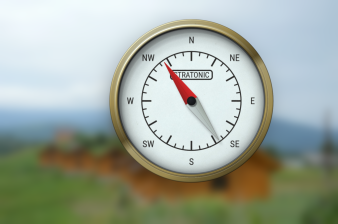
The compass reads 325 °
